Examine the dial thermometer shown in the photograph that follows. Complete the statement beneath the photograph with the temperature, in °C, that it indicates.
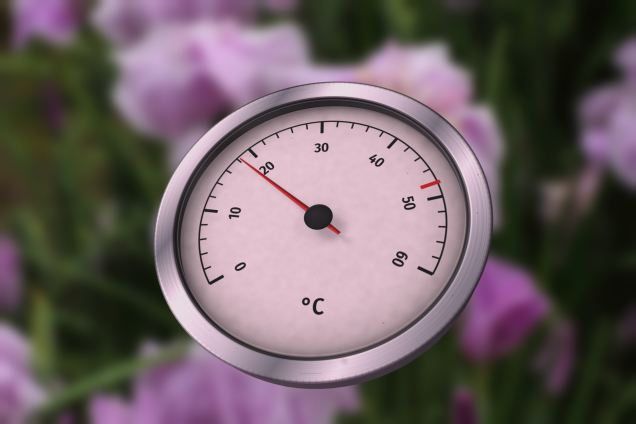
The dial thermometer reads 18 °C
